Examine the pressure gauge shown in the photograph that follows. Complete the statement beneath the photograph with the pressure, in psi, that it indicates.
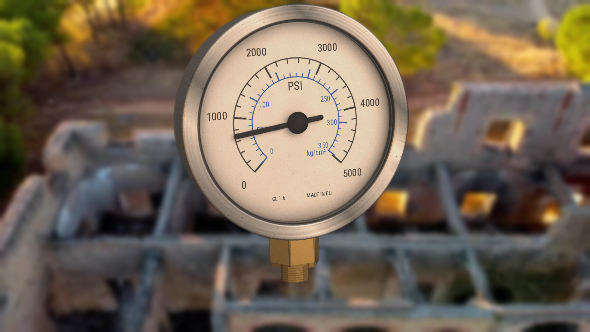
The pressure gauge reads 700 psi
